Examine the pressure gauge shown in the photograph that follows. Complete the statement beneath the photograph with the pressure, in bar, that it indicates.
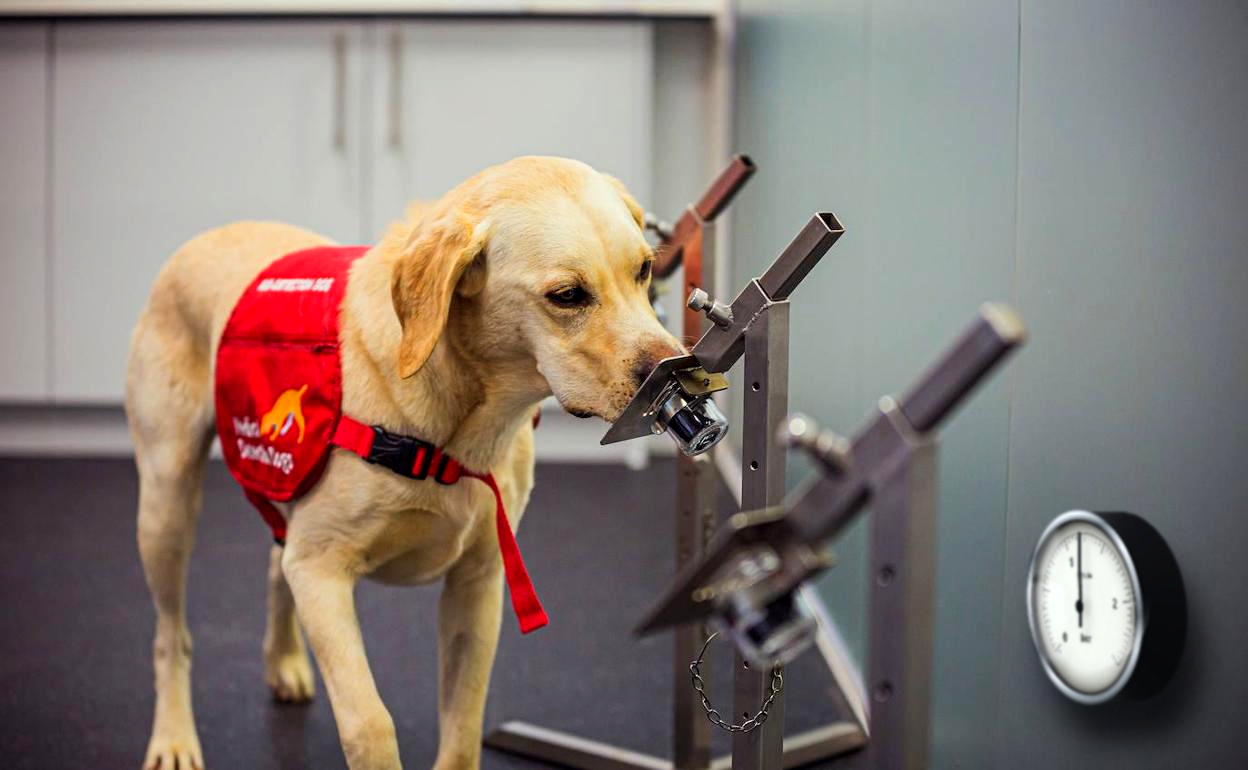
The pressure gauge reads 1.25 bar
